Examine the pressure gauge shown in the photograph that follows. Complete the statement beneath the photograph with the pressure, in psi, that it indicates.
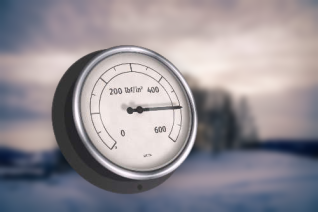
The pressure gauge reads 500 psi
